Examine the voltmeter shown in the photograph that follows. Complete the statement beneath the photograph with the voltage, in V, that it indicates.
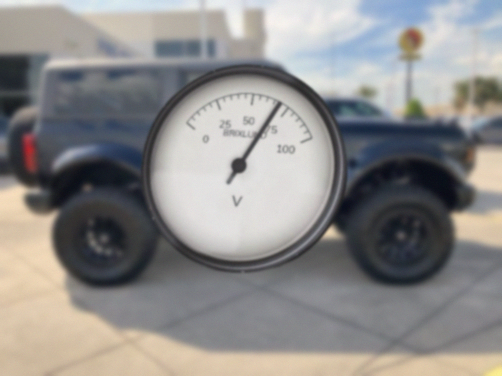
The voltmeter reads 70 V
